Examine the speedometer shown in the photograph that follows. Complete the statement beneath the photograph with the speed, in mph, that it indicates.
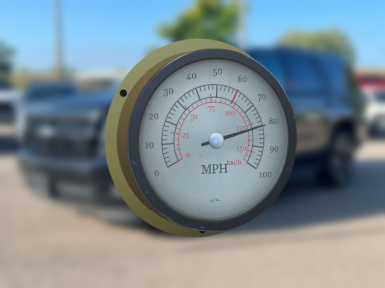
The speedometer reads 80 mph
